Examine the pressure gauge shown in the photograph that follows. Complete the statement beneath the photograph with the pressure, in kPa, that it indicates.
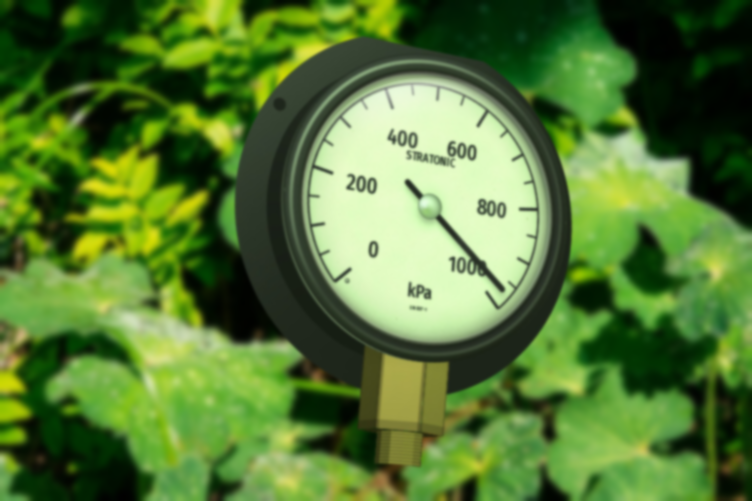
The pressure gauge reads 975 kPa
